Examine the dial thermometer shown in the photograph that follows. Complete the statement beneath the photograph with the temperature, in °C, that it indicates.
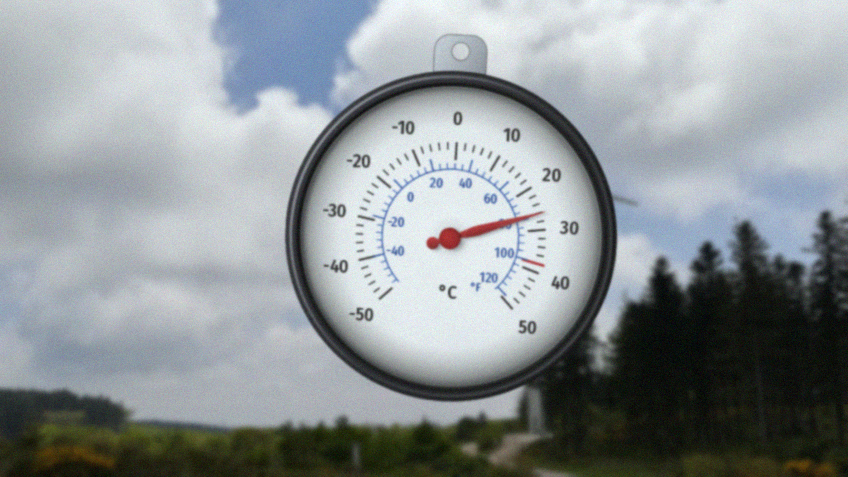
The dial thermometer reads 26 °C
